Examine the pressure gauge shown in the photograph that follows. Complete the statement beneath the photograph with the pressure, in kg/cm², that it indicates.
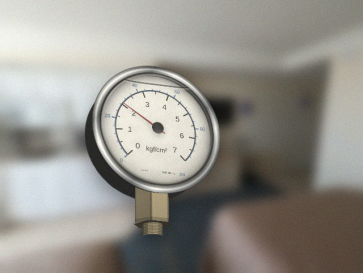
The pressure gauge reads 2 kg/cm²
